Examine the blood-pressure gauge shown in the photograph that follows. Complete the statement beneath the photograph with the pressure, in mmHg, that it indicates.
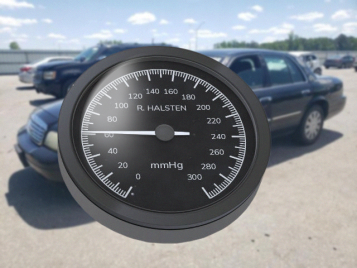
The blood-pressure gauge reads 60 mmHg
